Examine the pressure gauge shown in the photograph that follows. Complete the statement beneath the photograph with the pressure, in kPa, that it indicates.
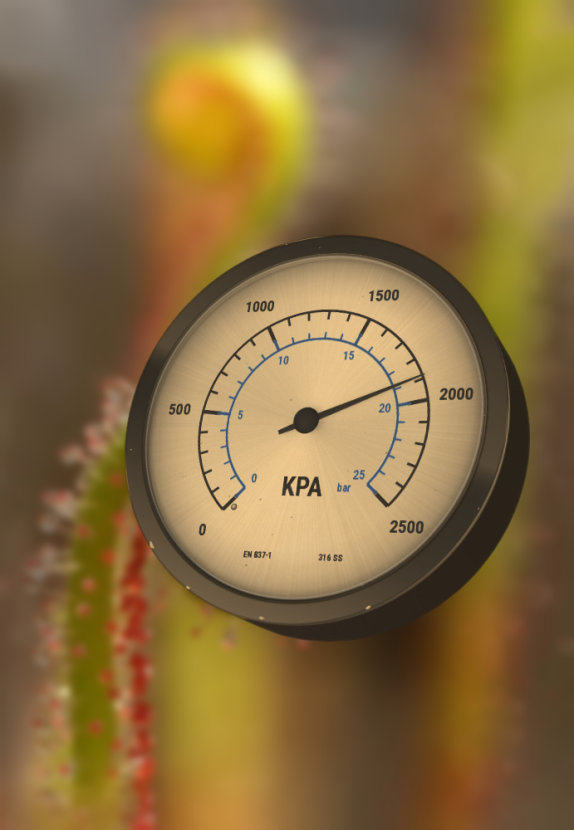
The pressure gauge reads 1900 kPa
